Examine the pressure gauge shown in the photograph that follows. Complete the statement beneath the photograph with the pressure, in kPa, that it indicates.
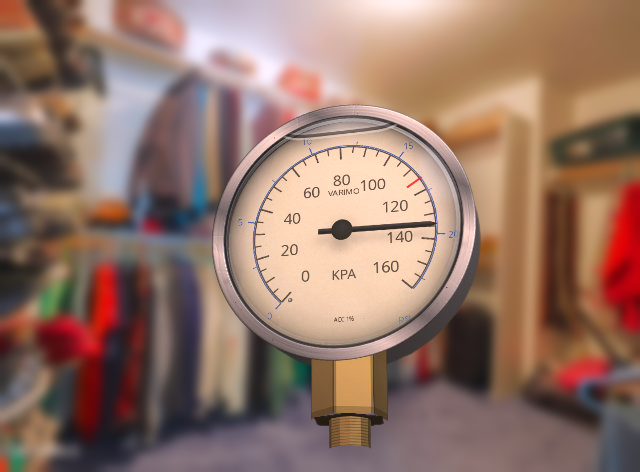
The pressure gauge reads 135 kPa
